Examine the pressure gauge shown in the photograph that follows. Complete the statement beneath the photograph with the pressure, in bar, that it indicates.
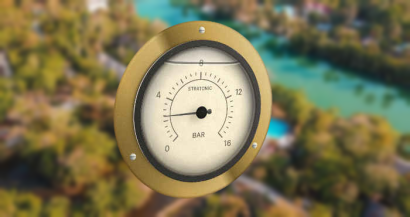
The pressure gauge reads 2.5 bar
